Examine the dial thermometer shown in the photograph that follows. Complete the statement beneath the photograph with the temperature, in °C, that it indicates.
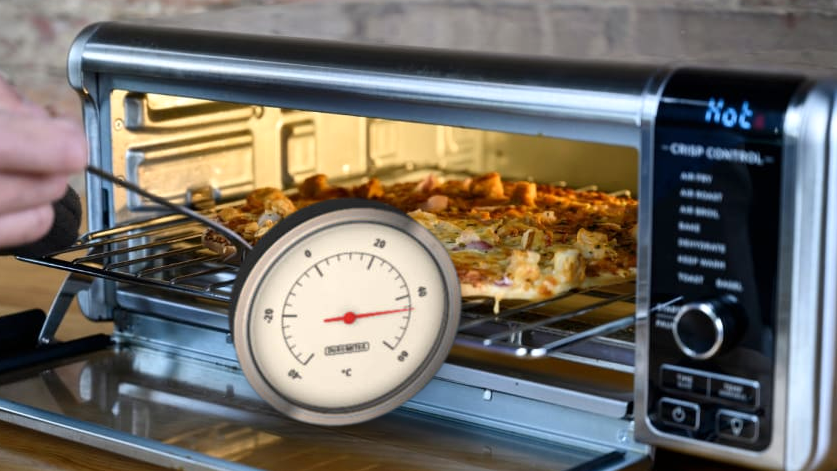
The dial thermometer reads 44 °C
